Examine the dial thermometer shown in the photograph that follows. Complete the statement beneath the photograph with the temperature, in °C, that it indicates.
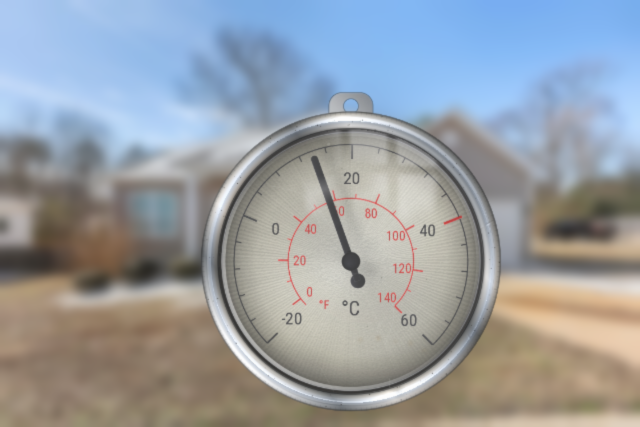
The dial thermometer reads 14 °C
